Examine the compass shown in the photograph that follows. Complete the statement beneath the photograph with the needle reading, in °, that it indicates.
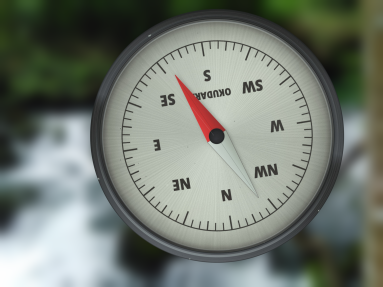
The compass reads 155 °
